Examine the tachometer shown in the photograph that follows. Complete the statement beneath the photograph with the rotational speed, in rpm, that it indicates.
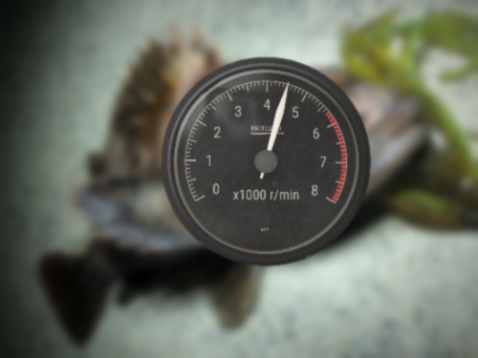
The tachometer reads 4500 rpm
